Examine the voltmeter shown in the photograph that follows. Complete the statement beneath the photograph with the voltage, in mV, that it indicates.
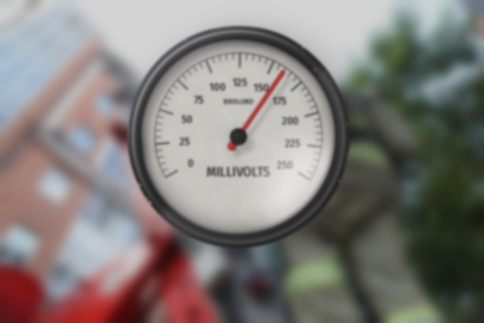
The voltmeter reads 160 mV
